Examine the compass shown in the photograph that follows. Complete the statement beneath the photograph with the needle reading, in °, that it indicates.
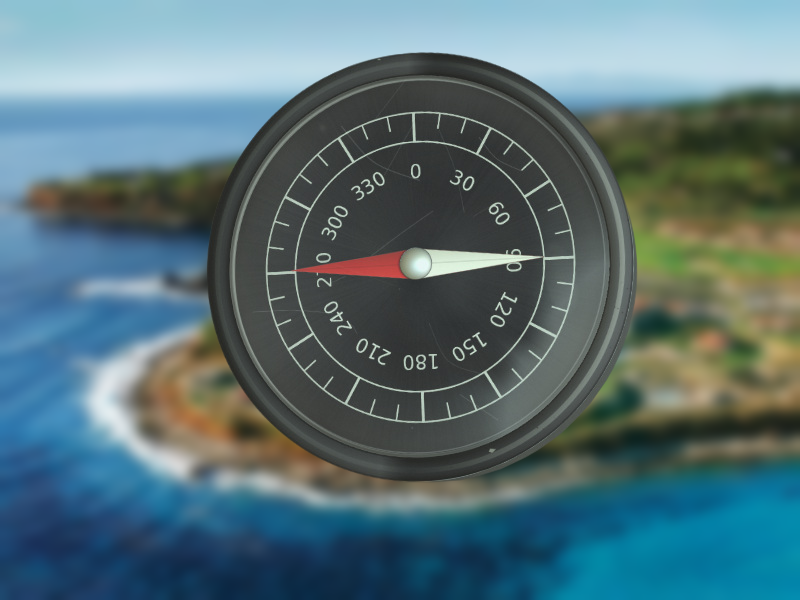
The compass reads 270 °
